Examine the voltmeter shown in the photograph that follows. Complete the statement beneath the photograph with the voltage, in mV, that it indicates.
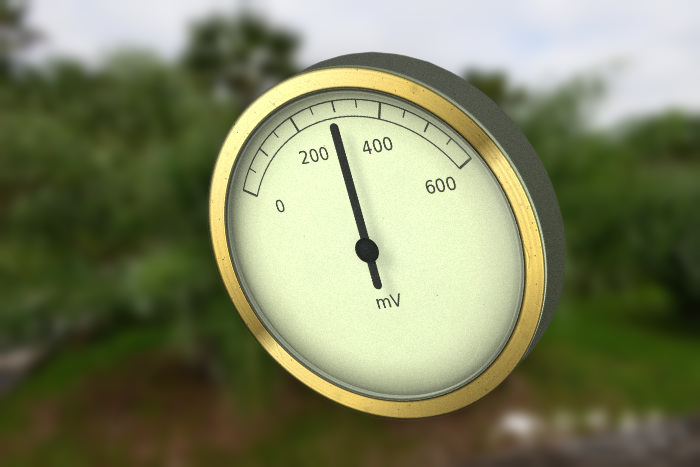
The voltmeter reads 300 mV
